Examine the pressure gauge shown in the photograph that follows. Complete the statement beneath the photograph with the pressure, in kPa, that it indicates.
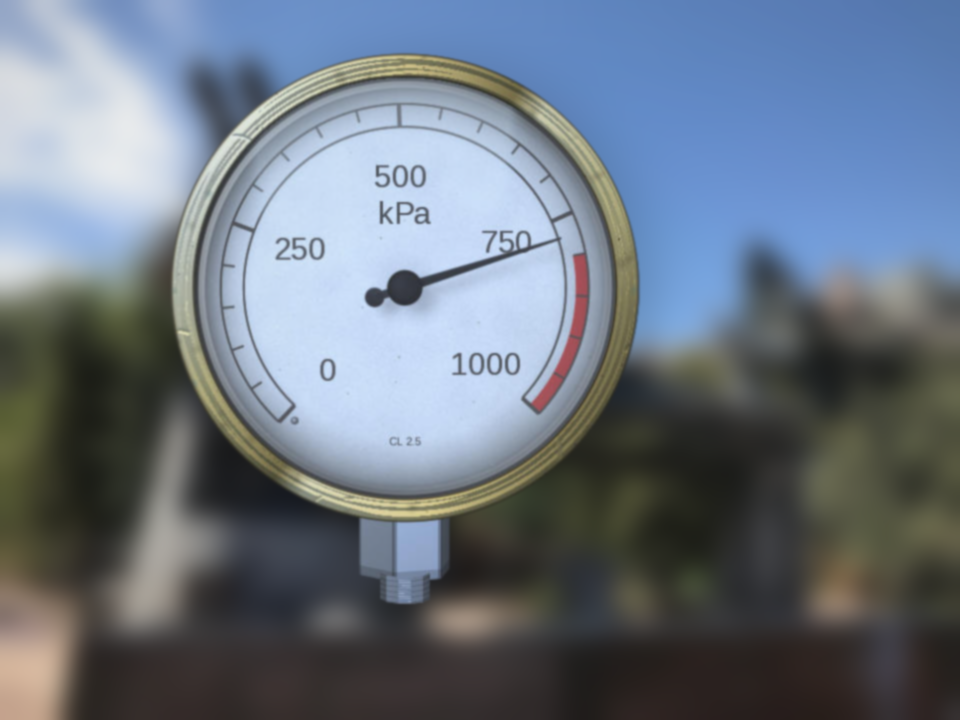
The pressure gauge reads 775 kPa
